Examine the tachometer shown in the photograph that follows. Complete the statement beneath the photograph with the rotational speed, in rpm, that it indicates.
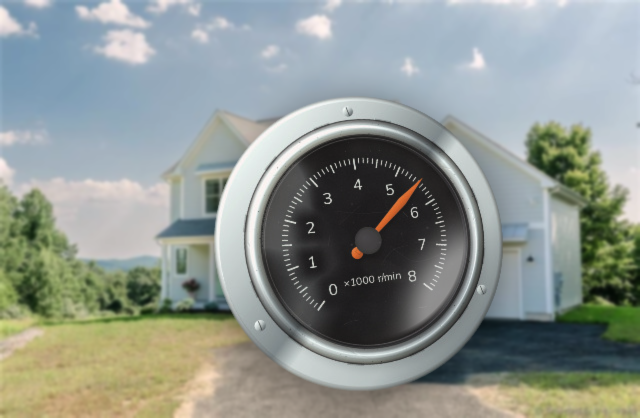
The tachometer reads 5500 rpm
